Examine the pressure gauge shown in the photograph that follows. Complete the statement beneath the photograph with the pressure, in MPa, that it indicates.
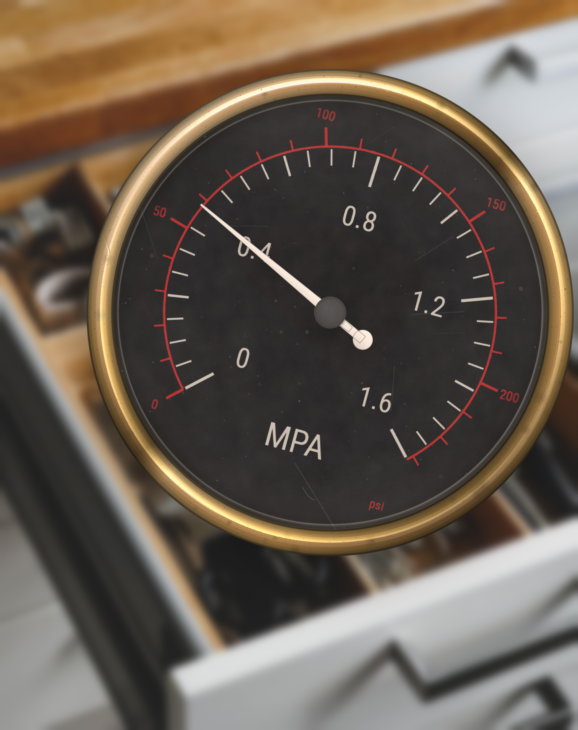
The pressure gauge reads 0.4 MPa
